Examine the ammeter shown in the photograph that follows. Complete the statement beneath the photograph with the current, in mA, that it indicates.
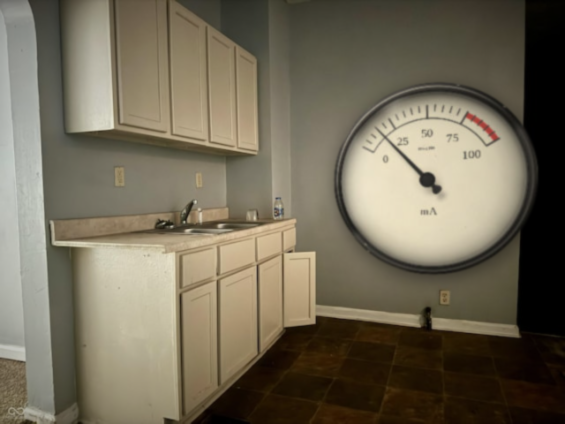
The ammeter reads 15 mA
